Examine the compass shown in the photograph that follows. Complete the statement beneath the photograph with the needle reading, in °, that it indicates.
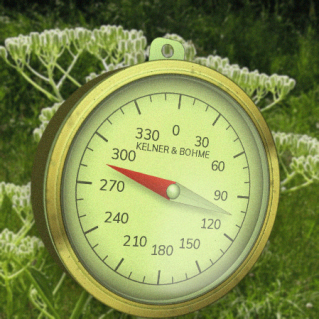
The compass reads 285 °
